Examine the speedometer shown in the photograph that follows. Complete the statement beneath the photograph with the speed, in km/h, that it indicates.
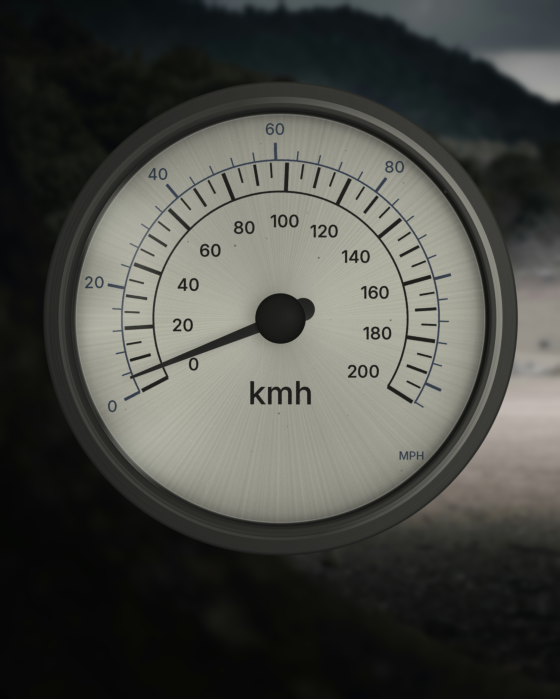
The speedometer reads 5 km/h
